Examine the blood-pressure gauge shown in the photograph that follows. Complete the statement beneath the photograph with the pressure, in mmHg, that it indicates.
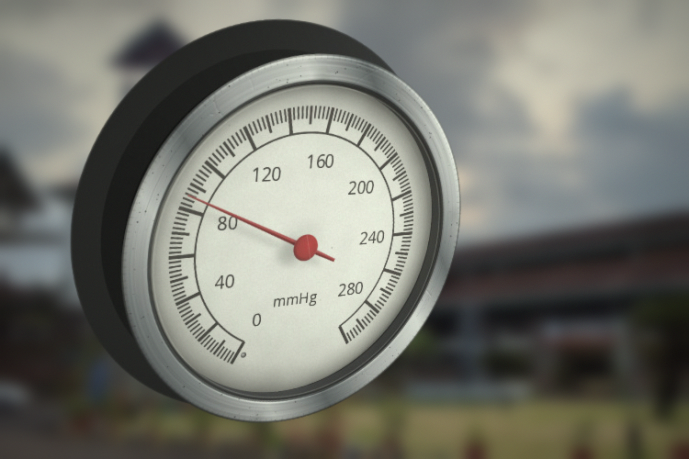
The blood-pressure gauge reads 86 mmHg
